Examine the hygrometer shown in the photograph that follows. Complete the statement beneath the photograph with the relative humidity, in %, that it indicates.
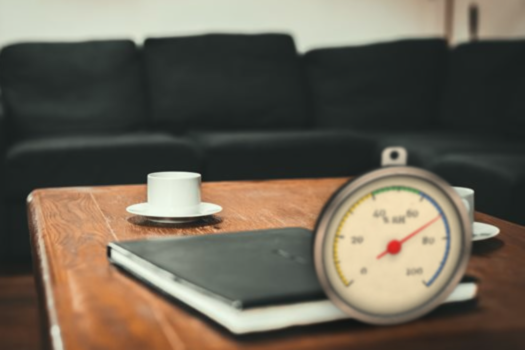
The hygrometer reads 70 %
